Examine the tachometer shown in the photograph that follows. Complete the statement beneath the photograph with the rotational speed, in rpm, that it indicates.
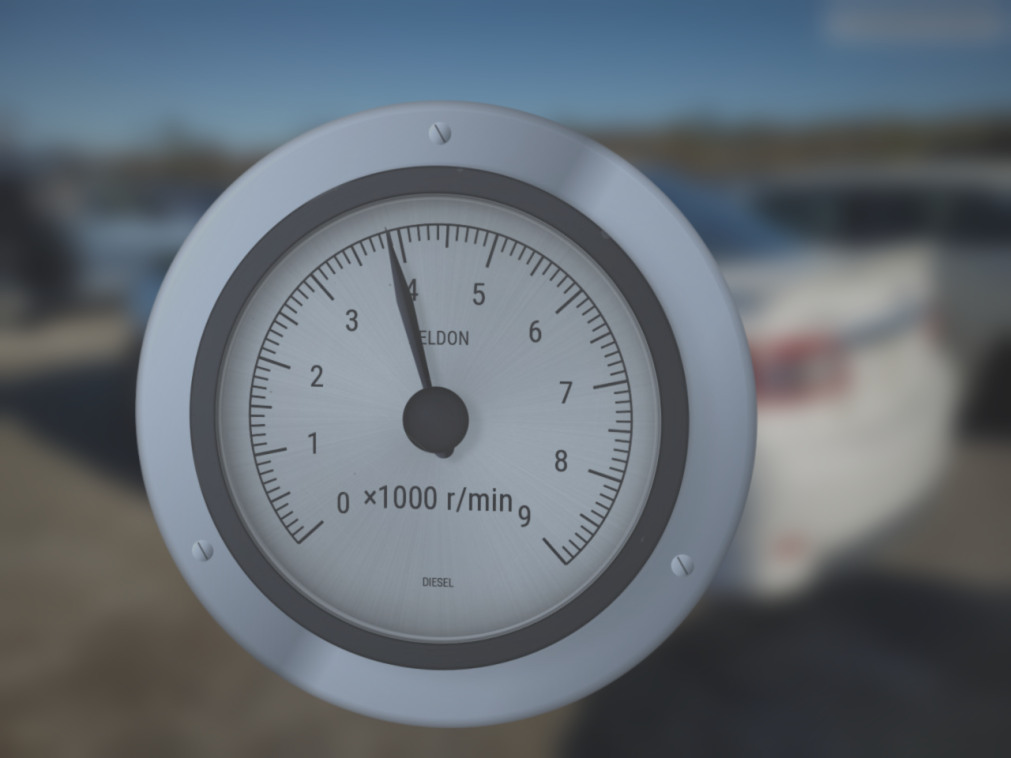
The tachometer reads 3900 rpm
